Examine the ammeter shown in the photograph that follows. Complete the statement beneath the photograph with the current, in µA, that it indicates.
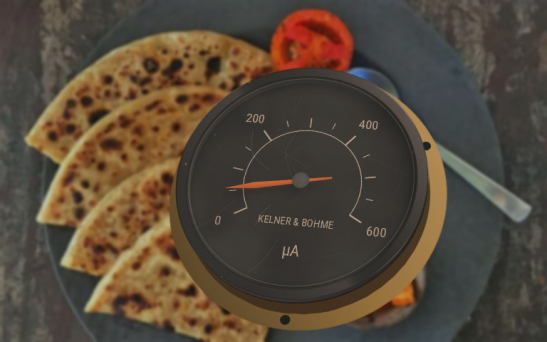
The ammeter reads 50 µA
